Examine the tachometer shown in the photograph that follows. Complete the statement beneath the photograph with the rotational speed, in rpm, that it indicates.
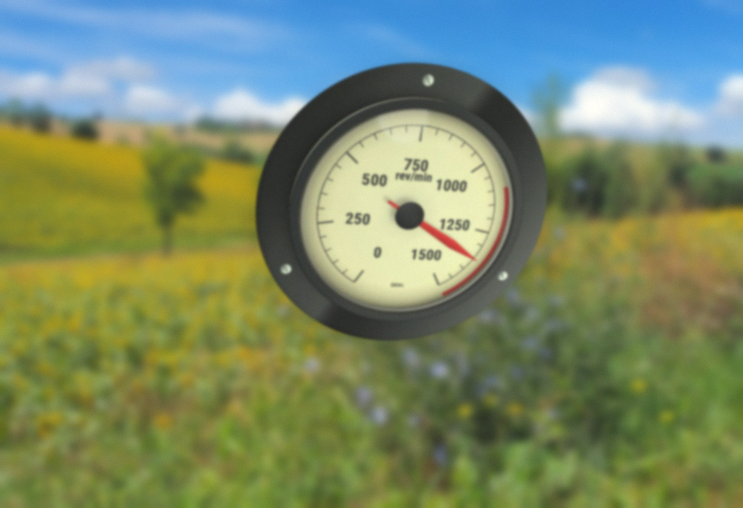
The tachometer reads 1350 rpm
